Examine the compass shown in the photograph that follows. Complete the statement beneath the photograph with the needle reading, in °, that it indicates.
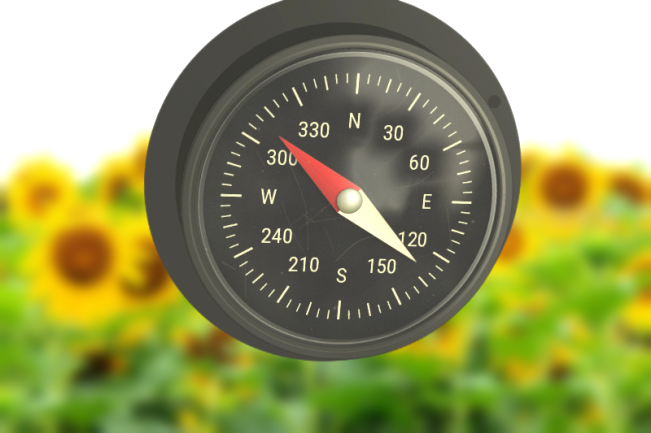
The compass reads 310 °
